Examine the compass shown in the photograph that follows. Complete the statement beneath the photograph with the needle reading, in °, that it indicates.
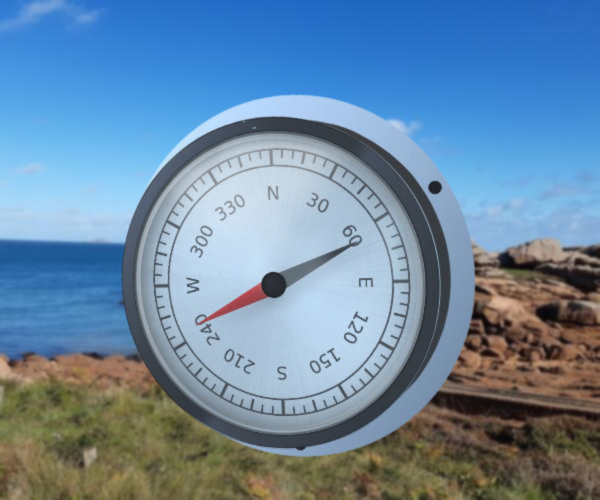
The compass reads 245 °
